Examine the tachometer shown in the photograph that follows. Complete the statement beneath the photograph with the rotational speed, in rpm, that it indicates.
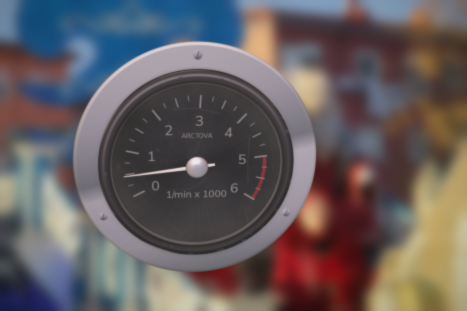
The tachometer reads 500 rpm
